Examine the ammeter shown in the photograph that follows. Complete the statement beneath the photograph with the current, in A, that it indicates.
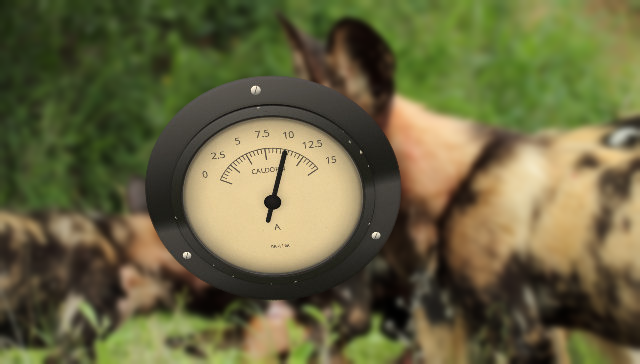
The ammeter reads 10 A
